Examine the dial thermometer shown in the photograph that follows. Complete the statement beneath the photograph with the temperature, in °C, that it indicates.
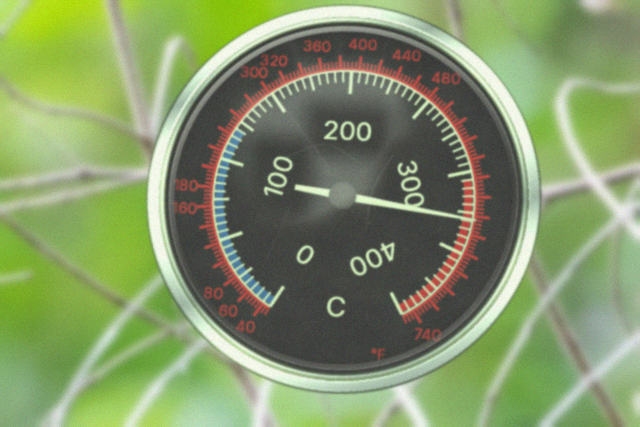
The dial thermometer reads 330 °C
